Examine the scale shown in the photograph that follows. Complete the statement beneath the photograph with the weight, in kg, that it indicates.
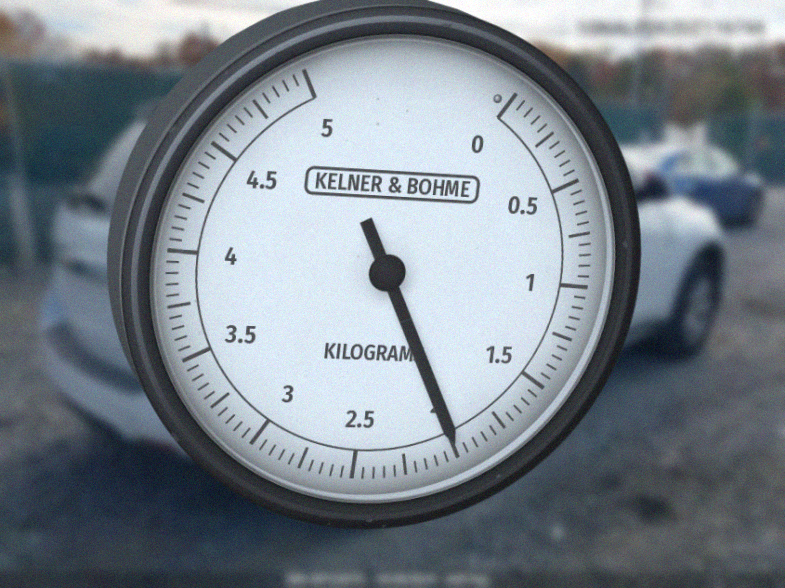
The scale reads 2 kg
